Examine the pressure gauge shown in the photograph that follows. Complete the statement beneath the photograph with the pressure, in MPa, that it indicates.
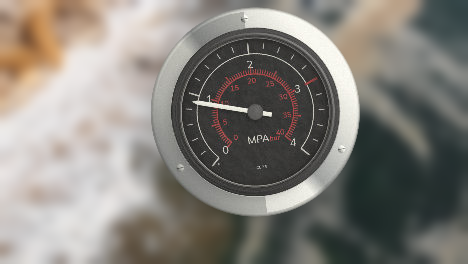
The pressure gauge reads 0.9 MPa
